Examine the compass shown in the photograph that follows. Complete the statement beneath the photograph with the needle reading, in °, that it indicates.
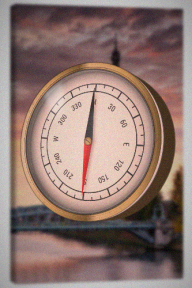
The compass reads 180 °
